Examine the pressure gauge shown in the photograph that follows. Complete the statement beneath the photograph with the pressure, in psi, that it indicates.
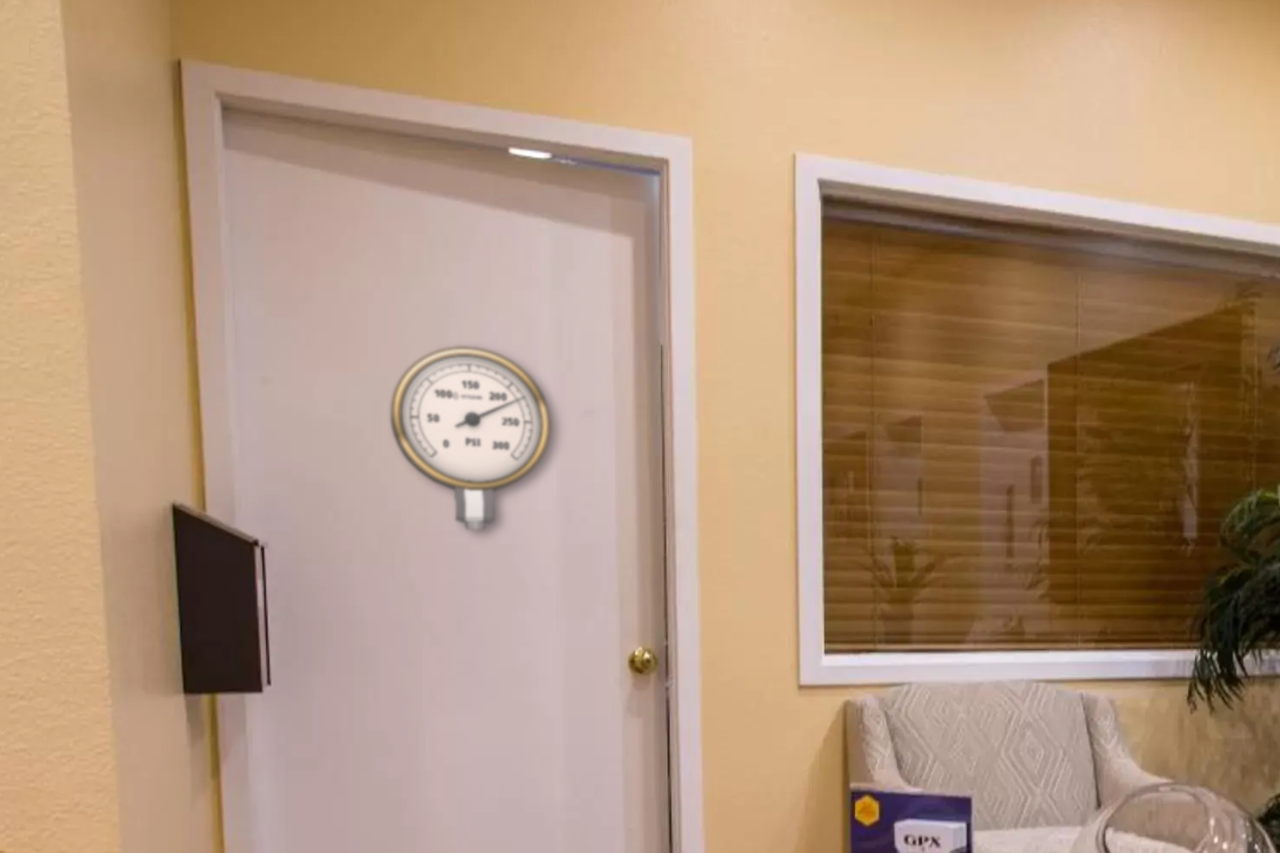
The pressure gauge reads 220 psi
